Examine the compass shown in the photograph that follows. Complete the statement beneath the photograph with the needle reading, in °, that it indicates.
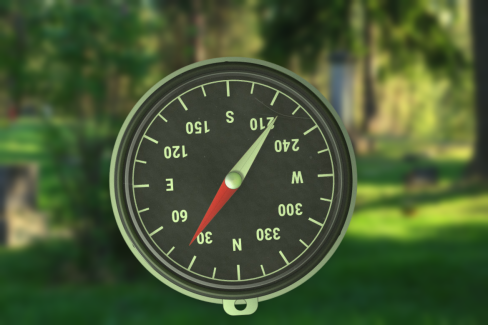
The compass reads 37.5 °
